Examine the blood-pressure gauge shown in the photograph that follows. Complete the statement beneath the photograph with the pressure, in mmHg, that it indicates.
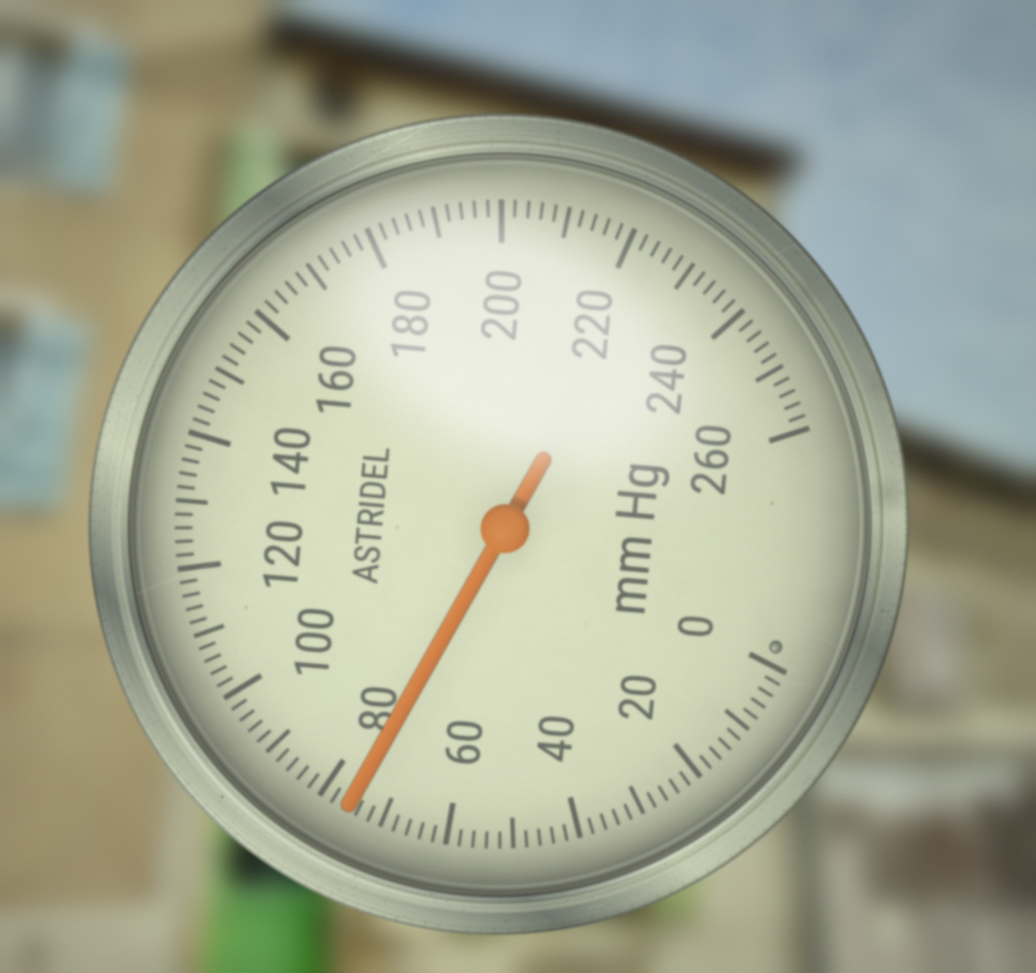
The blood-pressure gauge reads 76 mmHg
